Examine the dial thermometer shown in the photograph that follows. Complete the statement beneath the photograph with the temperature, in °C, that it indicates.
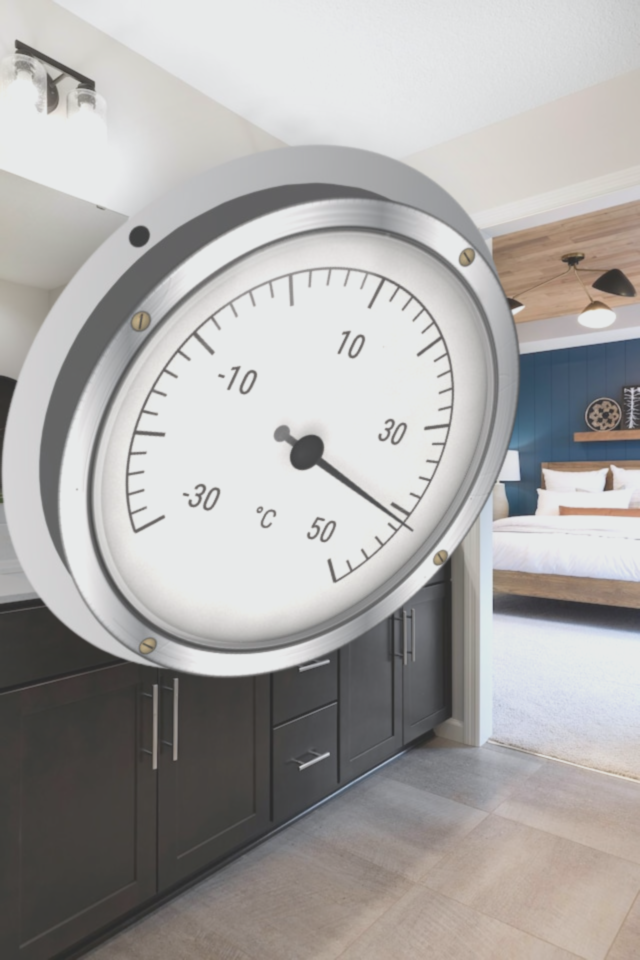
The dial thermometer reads 41 °C
